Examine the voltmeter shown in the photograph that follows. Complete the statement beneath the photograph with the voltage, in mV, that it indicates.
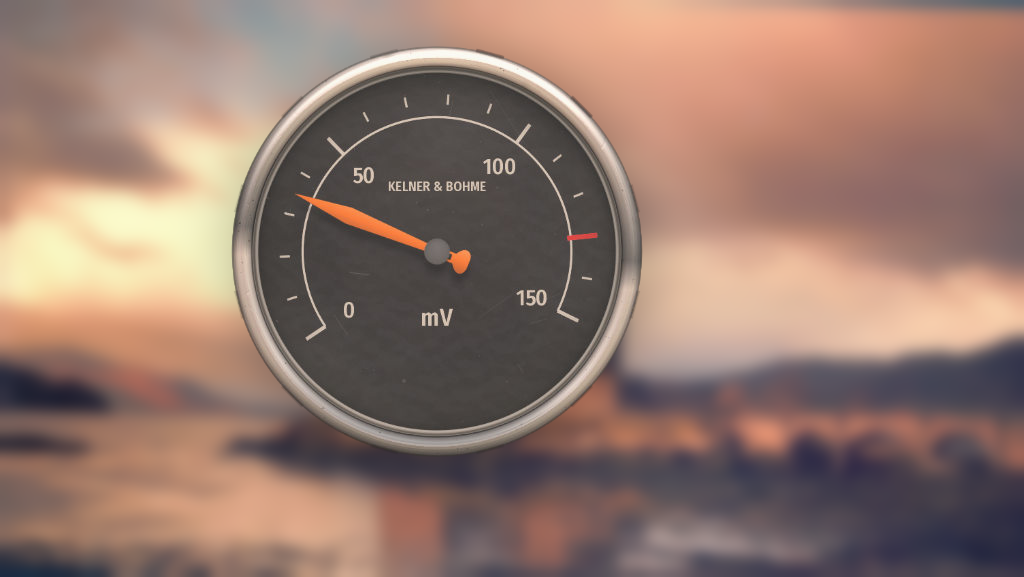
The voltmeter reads 35 mV
